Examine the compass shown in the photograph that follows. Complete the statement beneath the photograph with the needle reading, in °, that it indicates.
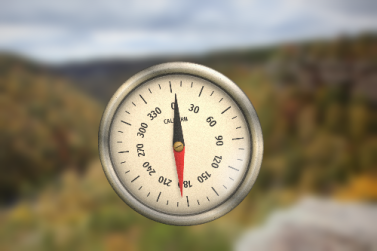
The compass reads 185 °
